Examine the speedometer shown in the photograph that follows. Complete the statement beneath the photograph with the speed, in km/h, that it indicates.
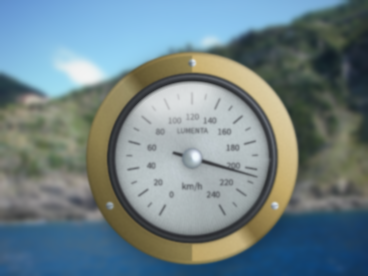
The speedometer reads 205 km/h
